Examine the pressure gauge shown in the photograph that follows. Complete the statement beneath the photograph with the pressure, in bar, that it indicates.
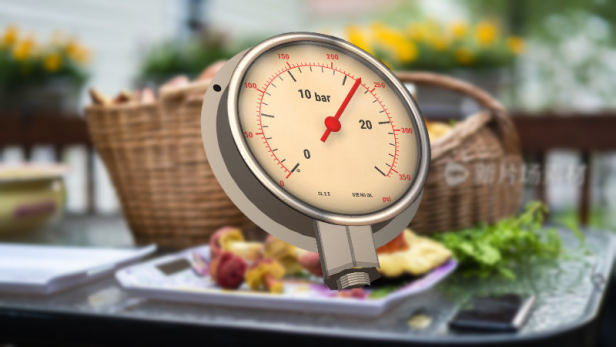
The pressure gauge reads 16 bar
